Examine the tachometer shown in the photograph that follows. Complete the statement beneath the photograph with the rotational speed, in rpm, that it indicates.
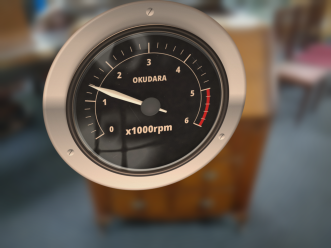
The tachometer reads 1400 rpm
